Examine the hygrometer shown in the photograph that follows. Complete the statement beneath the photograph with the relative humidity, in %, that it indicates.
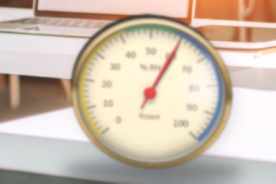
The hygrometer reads 60 %
